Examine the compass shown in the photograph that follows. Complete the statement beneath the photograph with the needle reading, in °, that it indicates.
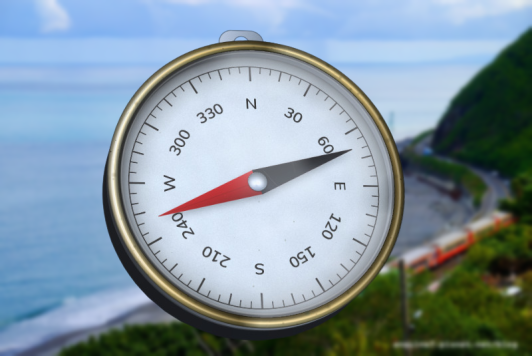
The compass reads 250 °
